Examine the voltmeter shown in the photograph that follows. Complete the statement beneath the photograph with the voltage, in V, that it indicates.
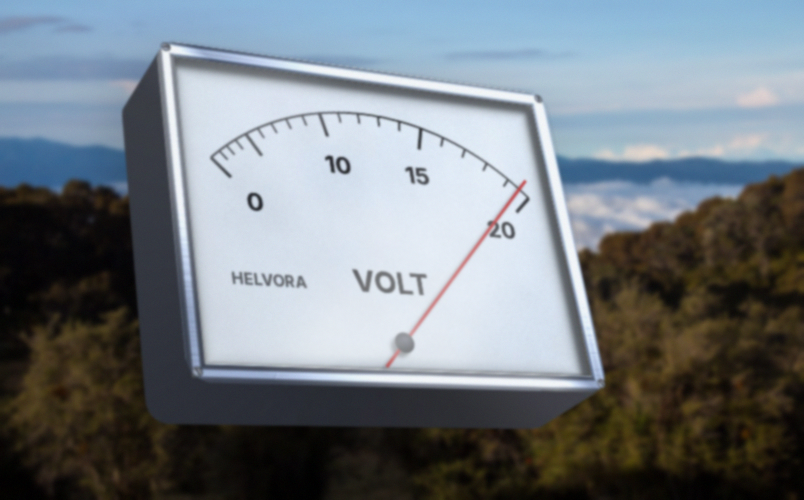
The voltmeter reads 19.5 V
